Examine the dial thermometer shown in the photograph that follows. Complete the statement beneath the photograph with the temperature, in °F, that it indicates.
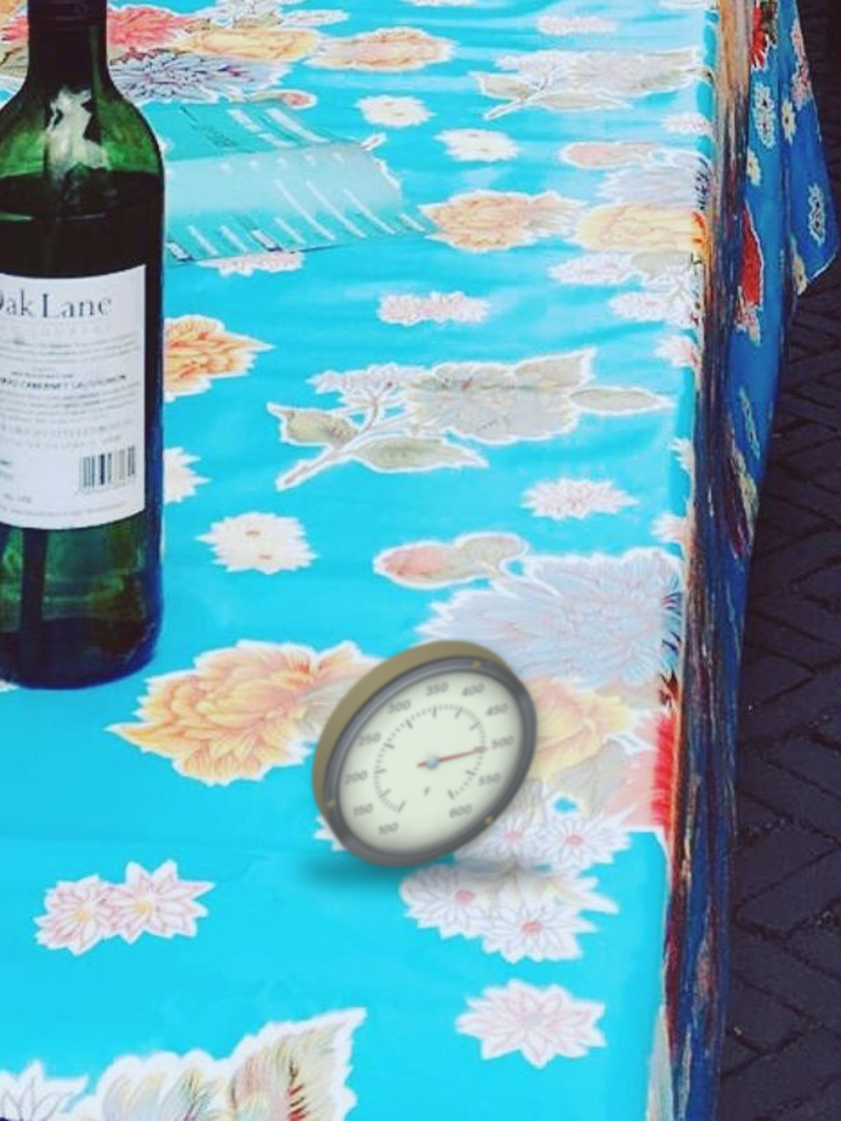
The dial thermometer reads 500 °F
